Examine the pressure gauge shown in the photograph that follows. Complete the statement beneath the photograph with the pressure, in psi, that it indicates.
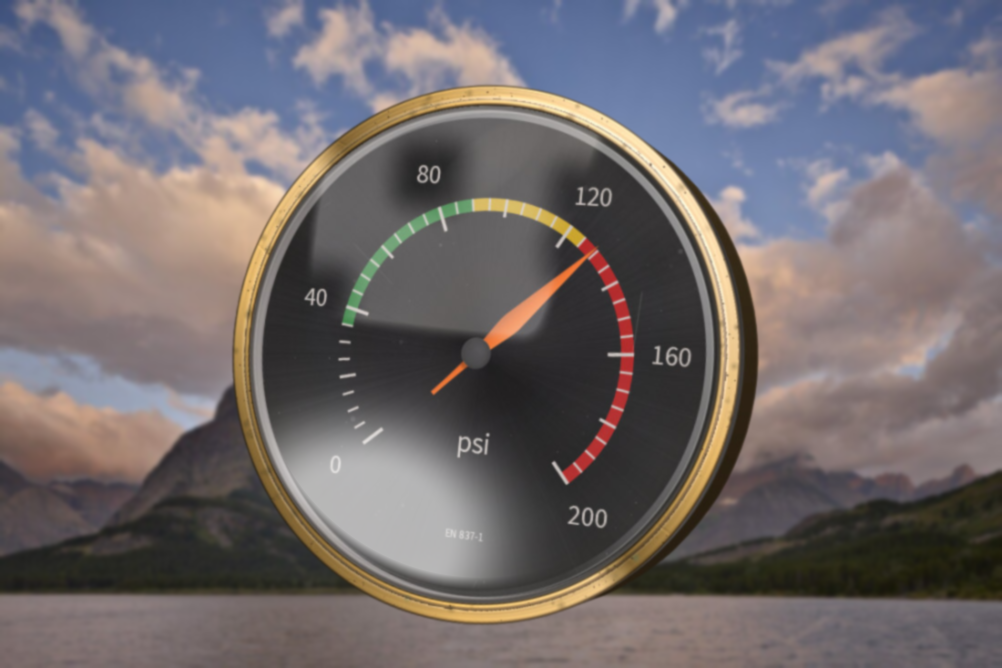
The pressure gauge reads 130 psi
